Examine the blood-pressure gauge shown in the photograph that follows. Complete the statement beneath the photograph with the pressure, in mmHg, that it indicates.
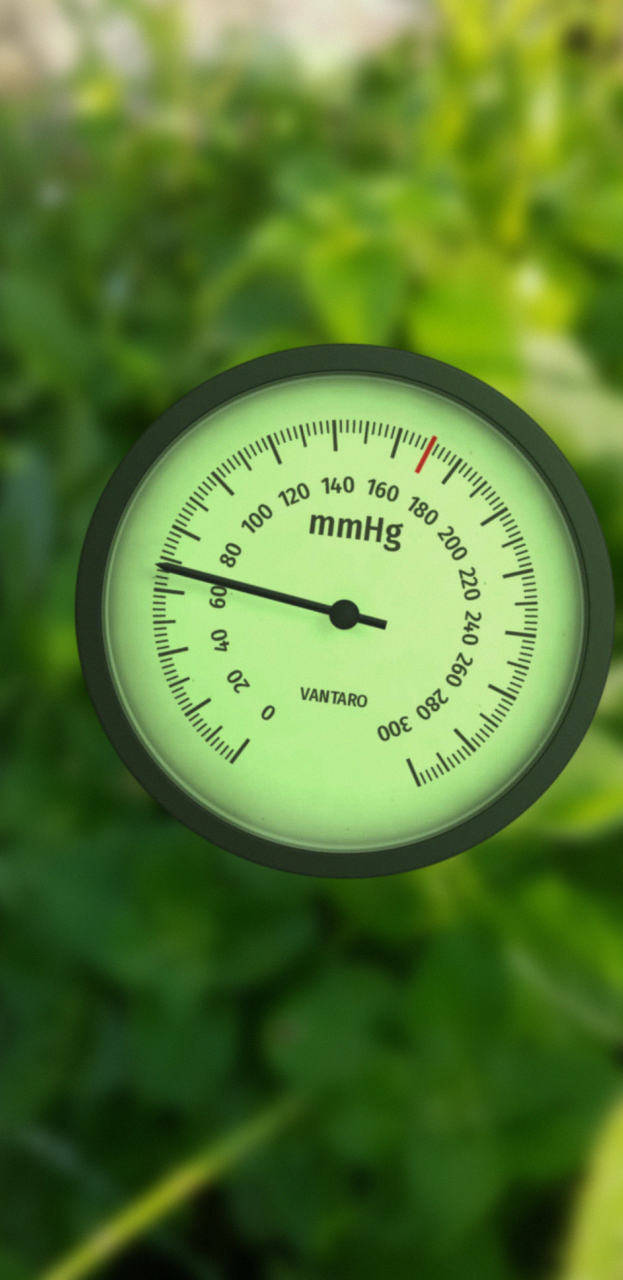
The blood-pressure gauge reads 68 mmHg
